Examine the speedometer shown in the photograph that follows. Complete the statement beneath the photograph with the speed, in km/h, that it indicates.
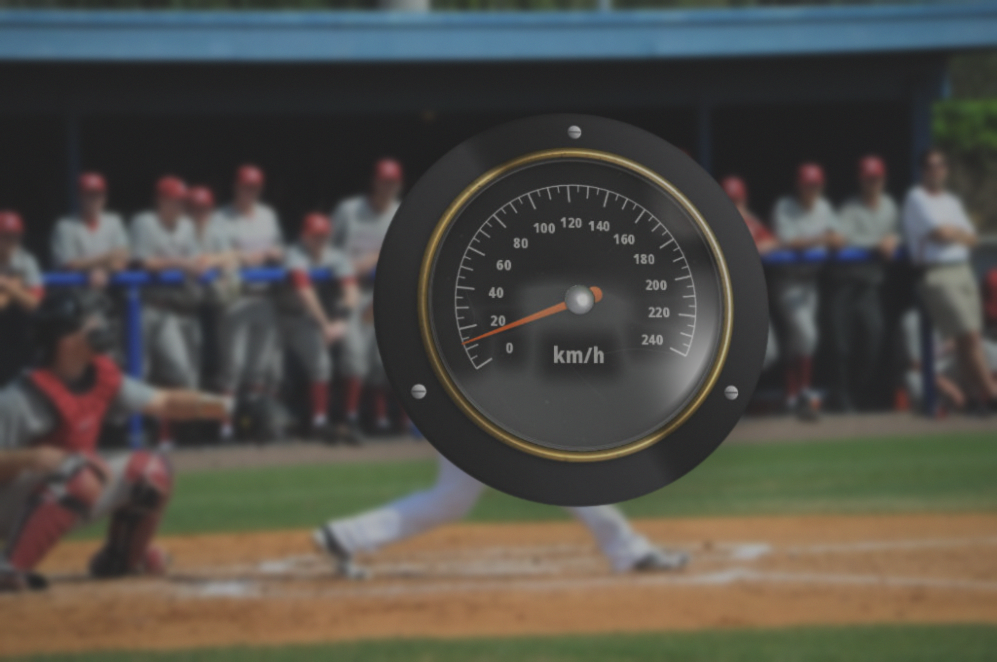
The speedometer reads 12.5 km/h
